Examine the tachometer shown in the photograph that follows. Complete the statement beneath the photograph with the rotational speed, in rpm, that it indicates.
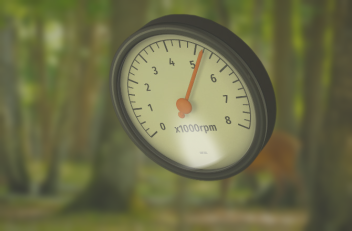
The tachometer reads 5250 rpm
